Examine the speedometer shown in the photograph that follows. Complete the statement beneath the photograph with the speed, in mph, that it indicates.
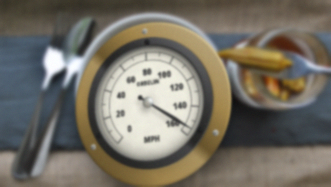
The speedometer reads 155 mph
